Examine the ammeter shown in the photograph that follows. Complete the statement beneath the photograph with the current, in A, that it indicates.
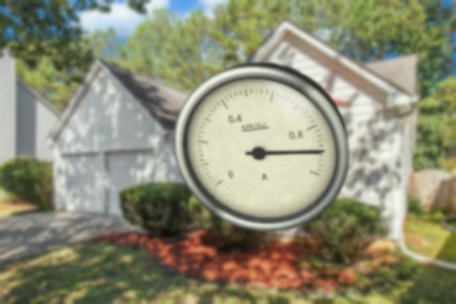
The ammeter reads 0.9 A
